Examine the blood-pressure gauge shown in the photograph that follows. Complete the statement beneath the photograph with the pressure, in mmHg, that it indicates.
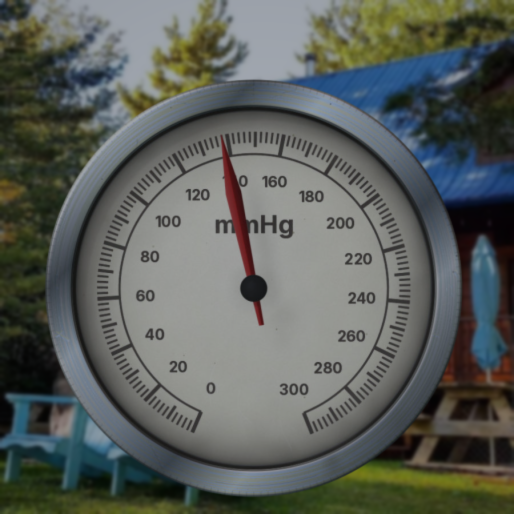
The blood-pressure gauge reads 138 mmHg
